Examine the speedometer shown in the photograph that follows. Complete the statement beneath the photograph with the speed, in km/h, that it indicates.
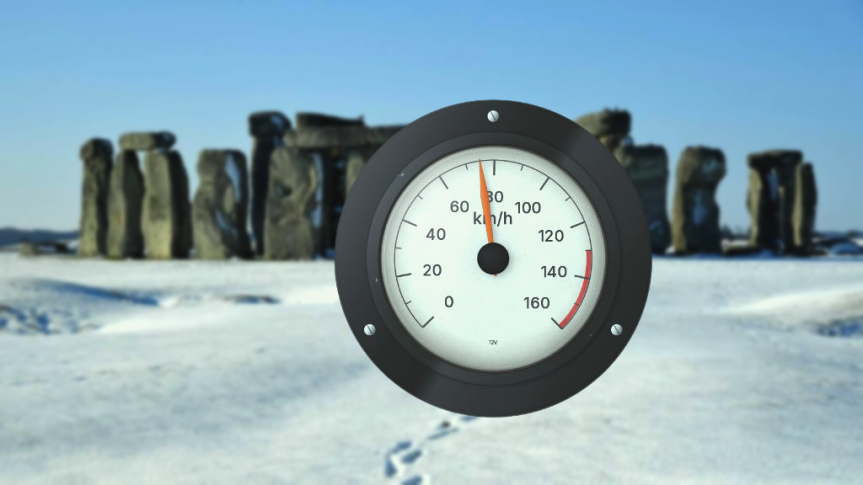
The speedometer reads 75 km/h
